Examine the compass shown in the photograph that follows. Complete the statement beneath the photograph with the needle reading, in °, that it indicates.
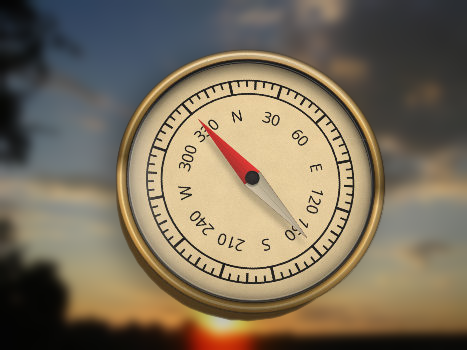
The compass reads 330 °
